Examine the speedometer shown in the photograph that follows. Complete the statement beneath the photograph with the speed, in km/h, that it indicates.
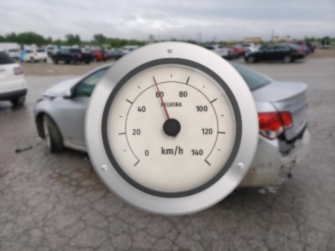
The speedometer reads 60 km/h
